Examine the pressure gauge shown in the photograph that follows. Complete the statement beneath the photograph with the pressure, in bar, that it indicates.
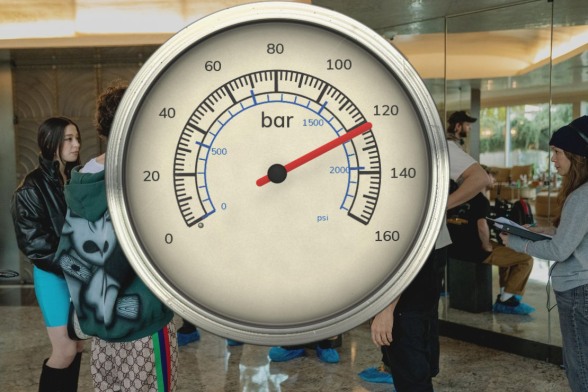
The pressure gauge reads 122 bar
